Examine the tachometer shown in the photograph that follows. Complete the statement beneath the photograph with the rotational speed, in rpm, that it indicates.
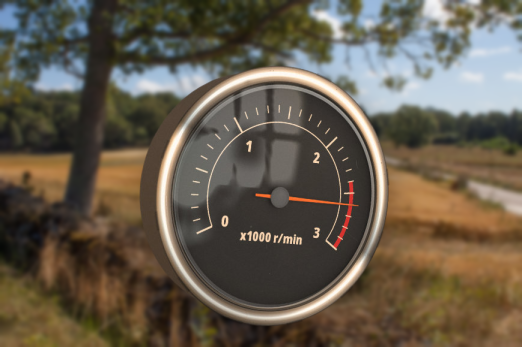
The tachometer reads 2600 rpm
